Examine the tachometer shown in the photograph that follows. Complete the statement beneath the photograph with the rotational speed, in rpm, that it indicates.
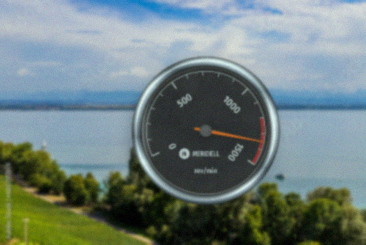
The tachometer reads 1350 rpm
